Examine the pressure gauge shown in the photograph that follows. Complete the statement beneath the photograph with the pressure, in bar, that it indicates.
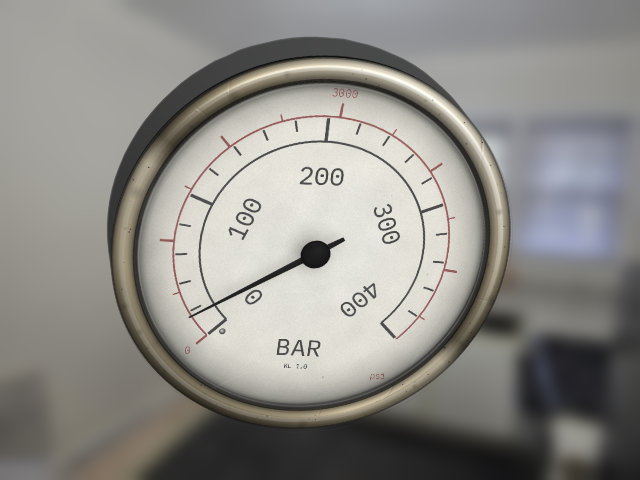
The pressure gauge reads 20 bar
